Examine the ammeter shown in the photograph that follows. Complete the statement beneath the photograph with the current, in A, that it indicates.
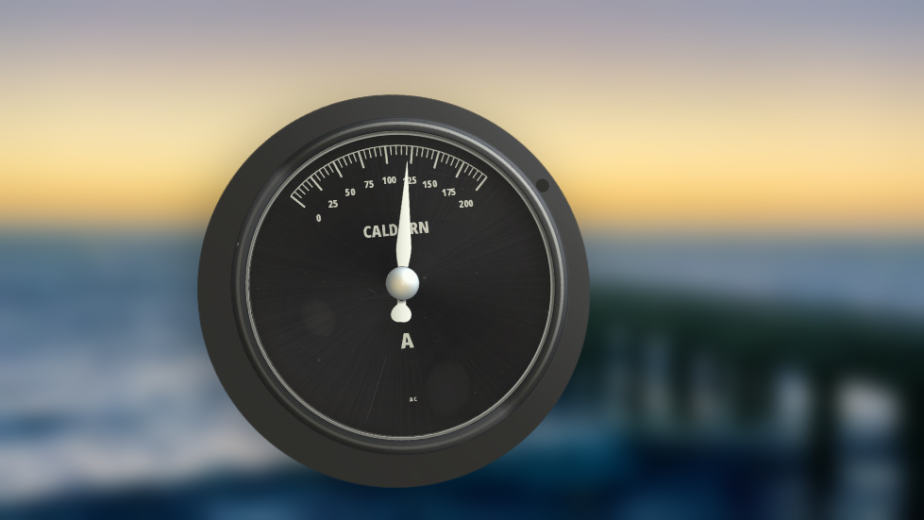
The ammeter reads 120 A
